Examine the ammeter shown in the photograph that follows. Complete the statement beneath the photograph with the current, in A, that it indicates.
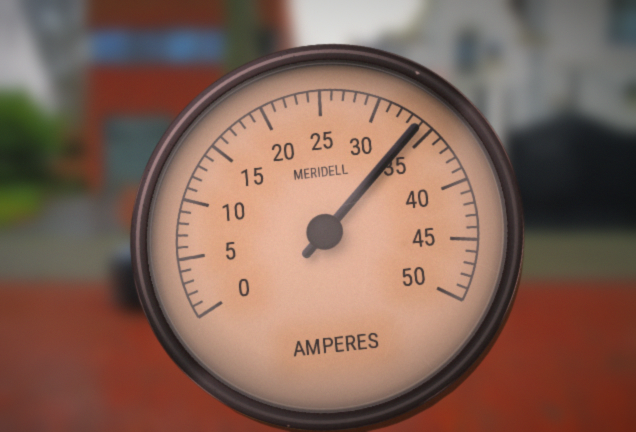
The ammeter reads 34 A
